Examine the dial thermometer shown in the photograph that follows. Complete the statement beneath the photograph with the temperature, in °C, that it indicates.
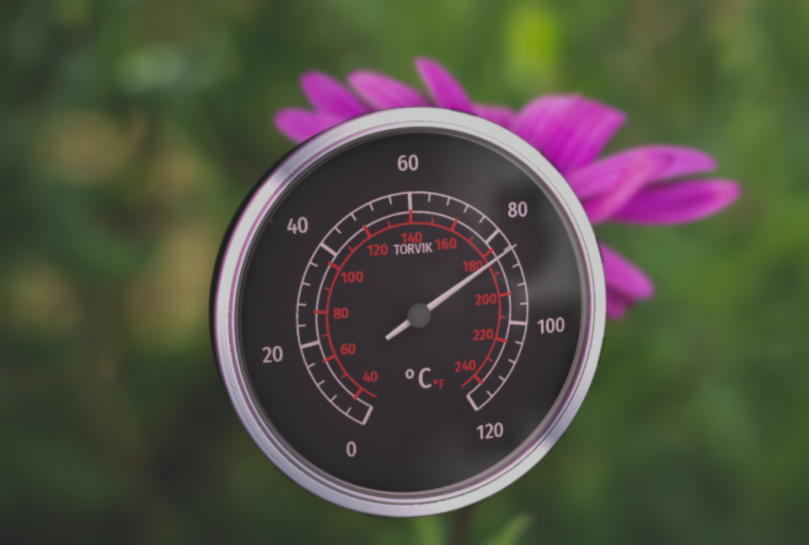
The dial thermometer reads 84 °C
